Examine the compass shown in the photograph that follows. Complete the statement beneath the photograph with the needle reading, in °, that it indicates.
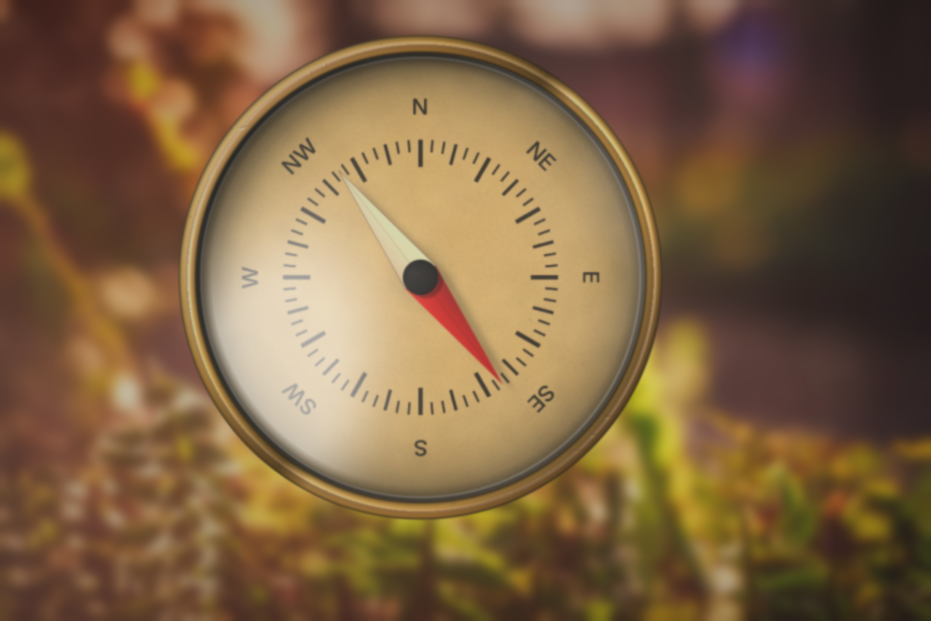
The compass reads 142.5 °
